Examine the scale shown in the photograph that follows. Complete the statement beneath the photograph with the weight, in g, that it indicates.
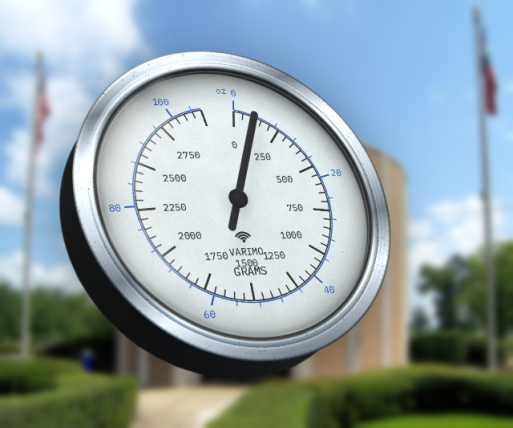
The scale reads 100 g
